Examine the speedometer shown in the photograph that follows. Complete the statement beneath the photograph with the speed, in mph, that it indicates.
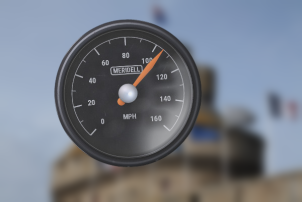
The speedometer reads 105 mph
